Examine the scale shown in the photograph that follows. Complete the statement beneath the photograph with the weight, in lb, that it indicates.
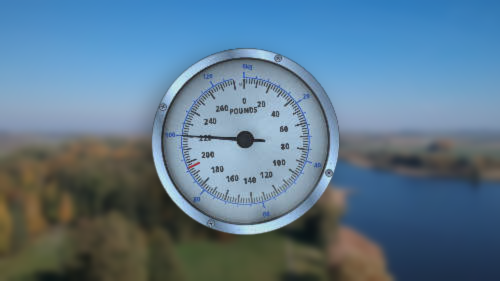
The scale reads 220 lb
